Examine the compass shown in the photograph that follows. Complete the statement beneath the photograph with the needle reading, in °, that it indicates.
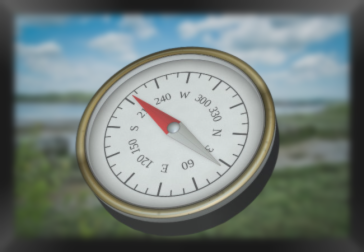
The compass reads 215 °
